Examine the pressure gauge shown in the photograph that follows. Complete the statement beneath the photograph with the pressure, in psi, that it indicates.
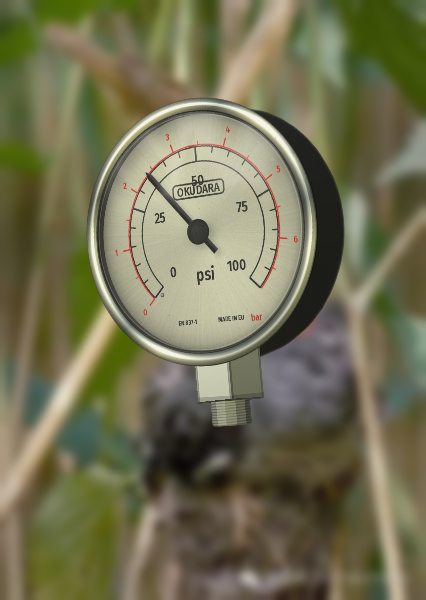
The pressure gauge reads 35 psi
